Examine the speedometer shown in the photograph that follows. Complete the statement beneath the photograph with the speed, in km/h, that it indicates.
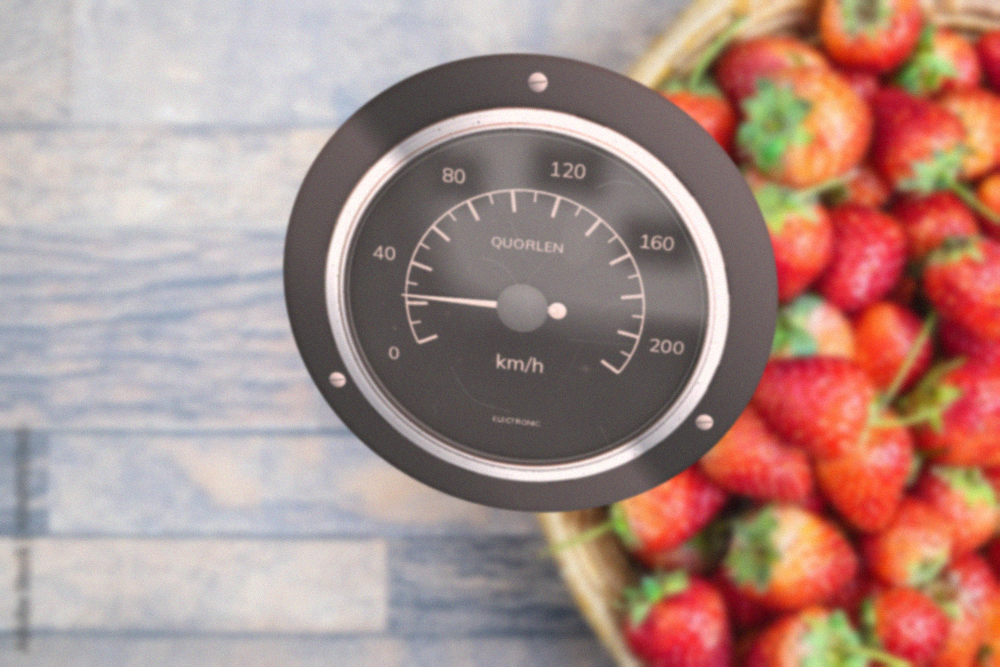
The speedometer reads 25 km/h
